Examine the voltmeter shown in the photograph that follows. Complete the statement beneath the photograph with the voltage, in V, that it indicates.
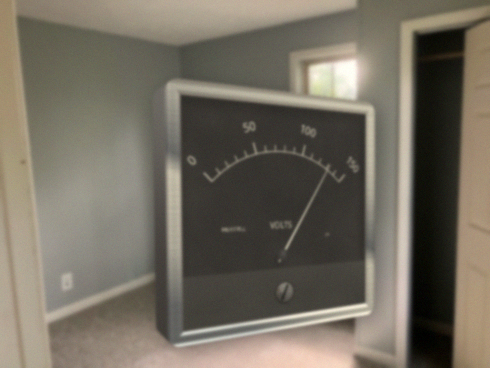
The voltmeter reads 130 V
